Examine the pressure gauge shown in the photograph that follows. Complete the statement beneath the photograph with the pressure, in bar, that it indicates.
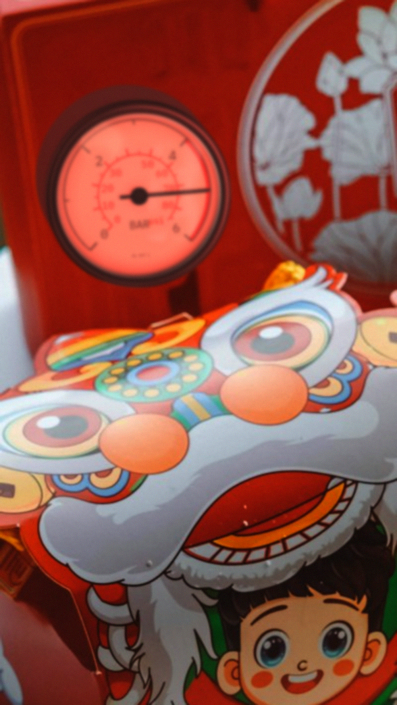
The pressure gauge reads 5 bar
